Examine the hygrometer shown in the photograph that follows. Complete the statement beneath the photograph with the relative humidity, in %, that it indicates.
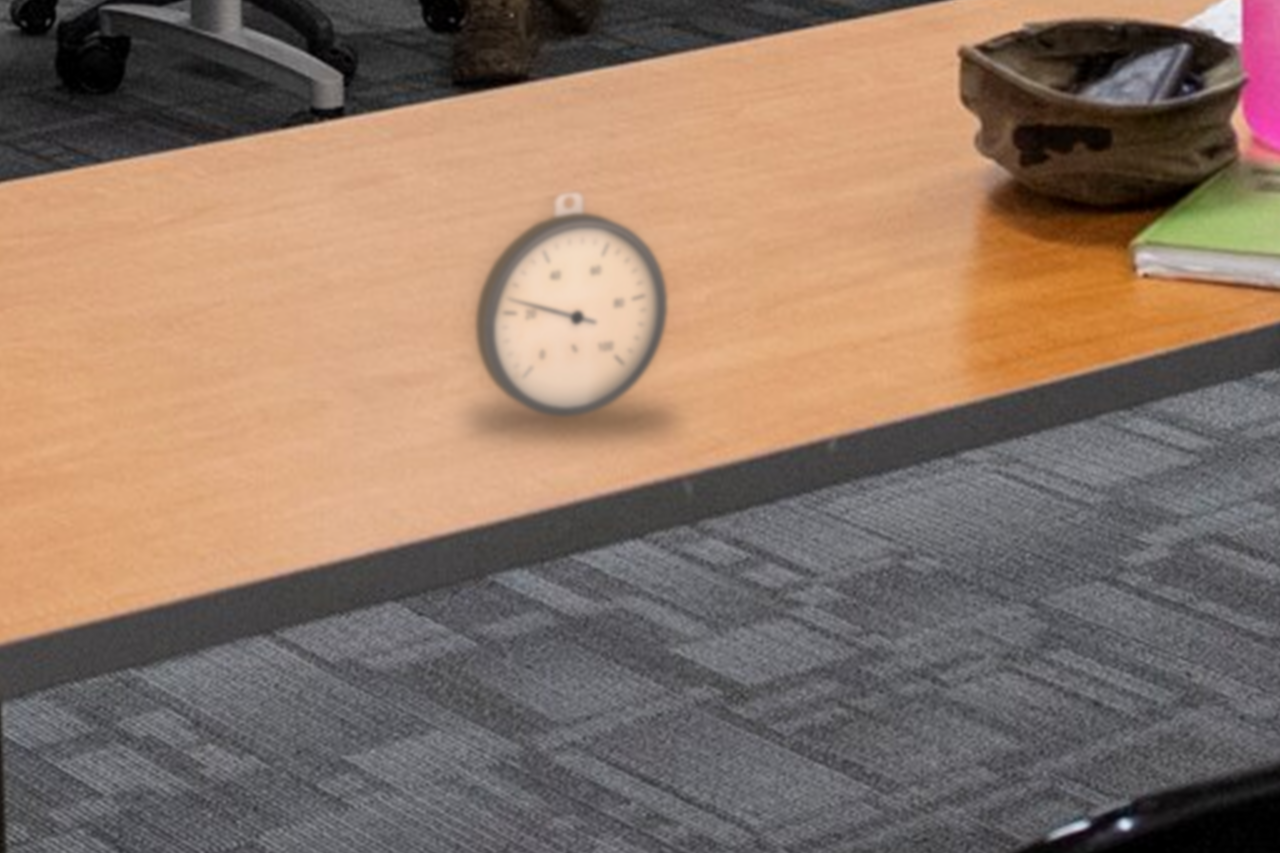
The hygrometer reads 24 %
